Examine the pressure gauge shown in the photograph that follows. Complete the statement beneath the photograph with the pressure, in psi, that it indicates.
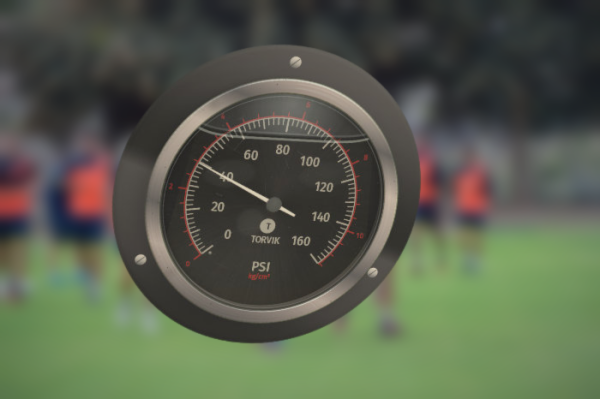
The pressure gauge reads 40 psi
